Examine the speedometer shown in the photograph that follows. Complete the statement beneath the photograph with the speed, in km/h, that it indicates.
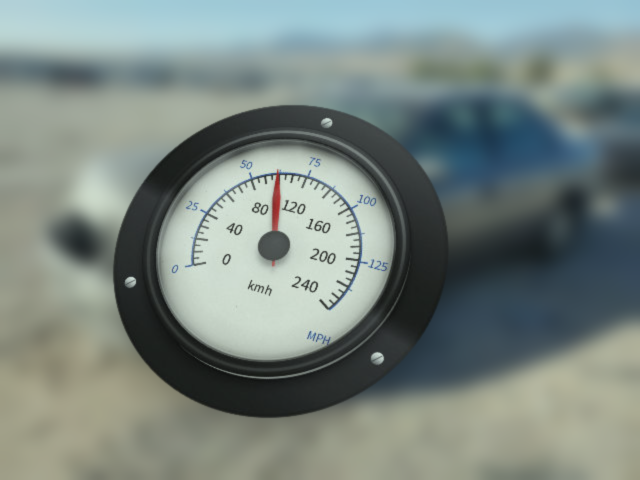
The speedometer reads 100 km/h
